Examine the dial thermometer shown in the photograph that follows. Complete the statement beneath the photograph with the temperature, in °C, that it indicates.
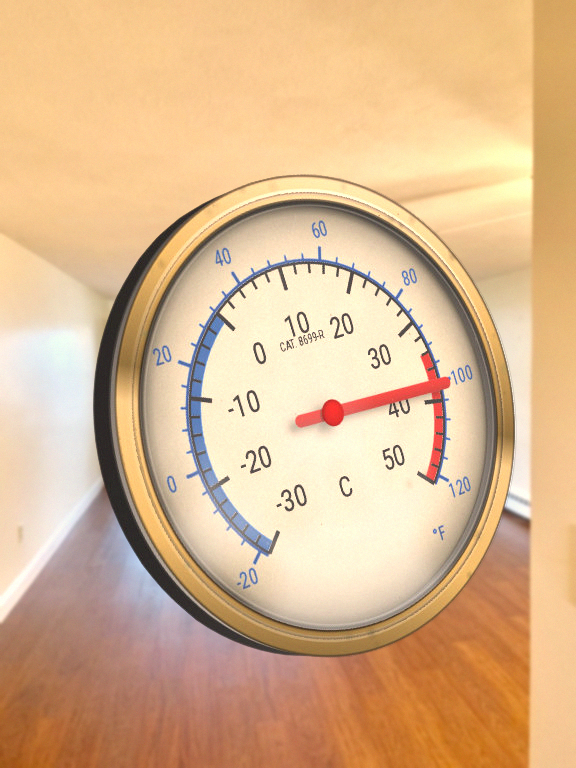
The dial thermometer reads 38 °C
